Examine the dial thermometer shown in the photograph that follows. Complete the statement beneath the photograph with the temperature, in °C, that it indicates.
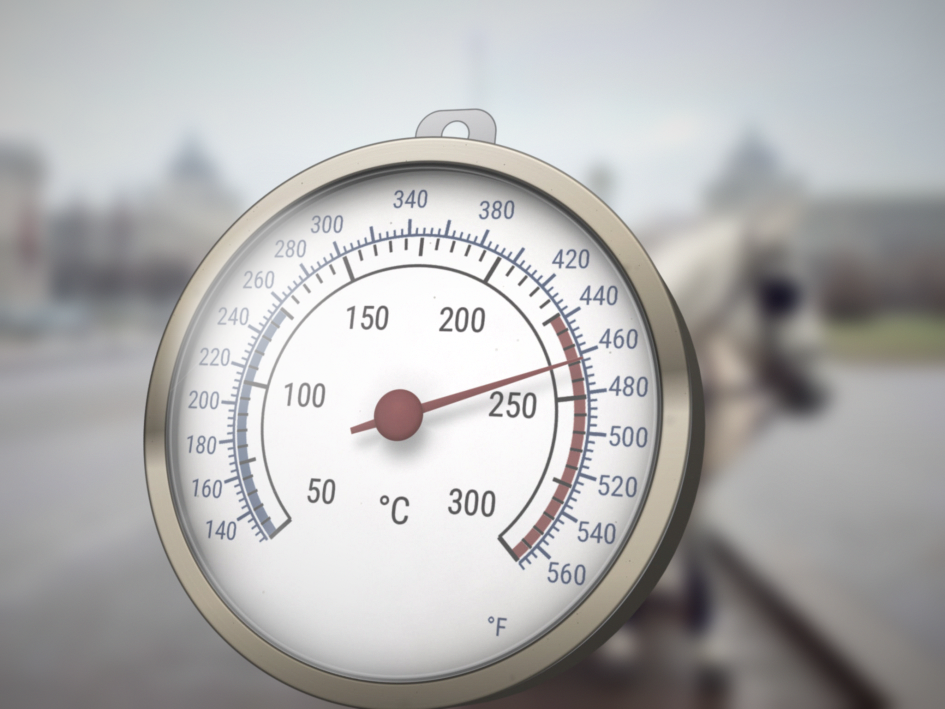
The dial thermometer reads 240 °C
